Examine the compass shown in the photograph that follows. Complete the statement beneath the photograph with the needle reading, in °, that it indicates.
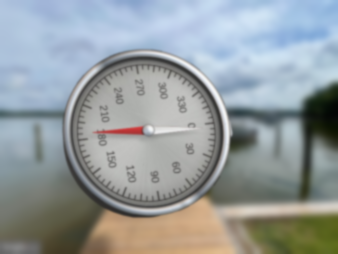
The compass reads 185 °
